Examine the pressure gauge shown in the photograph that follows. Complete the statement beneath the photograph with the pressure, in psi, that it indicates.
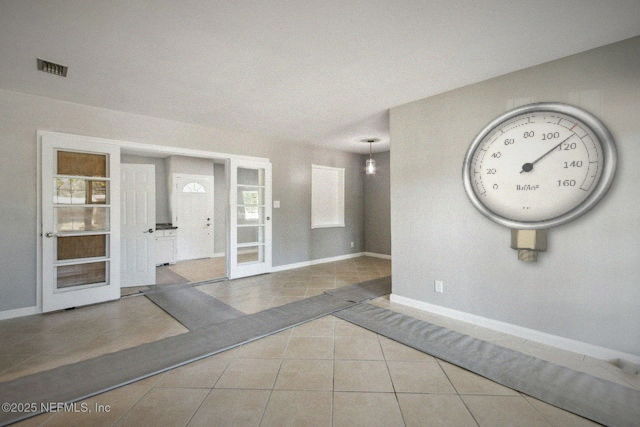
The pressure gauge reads 115 psi
